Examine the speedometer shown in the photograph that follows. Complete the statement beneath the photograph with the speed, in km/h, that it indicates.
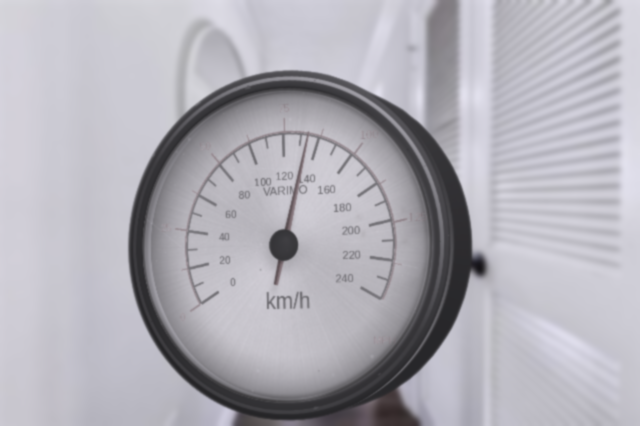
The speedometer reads 135 km/h
